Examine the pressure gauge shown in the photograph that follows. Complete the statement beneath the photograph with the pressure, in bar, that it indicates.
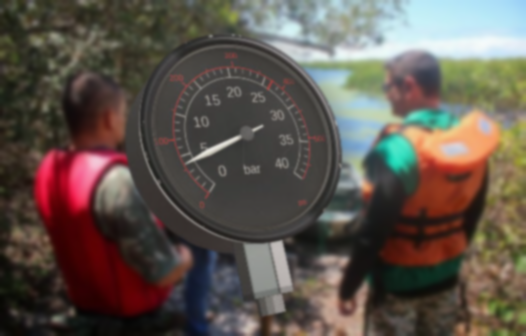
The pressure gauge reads 4 bar
